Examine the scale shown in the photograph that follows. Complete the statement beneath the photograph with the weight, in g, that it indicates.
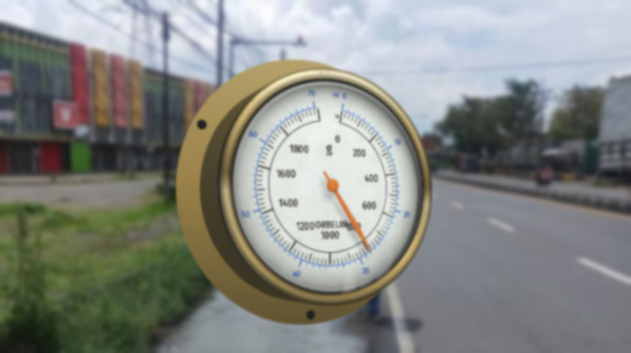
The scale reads 800 g
